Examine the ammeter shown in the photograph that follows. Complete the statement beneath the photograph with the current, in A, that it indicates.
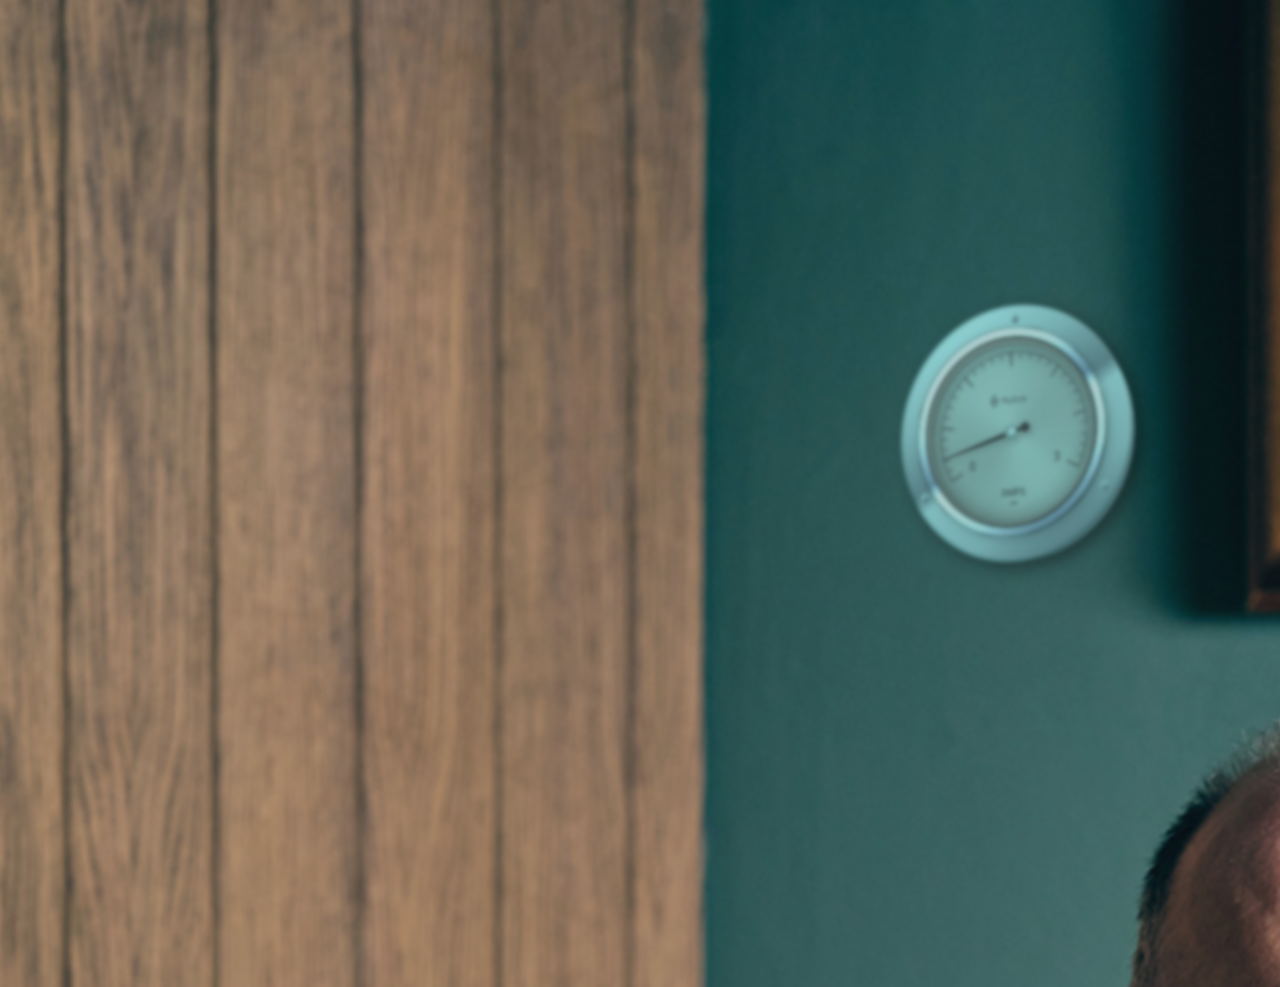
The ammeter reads 0.2 A
